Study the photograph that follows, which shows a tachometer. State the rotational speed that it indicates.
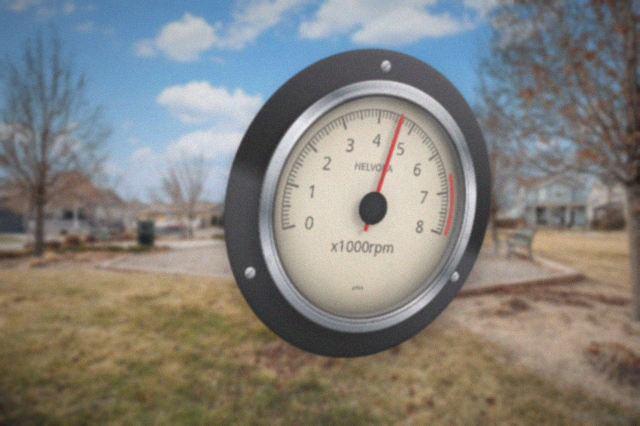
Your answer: 4500 rpm
